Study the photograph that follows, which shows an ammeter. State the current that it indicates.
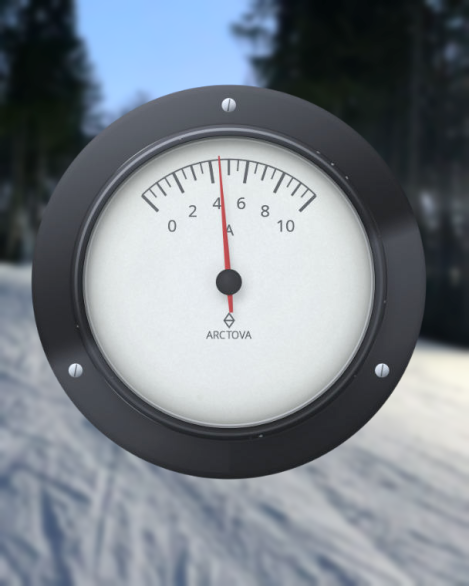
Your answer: 4.5 A
